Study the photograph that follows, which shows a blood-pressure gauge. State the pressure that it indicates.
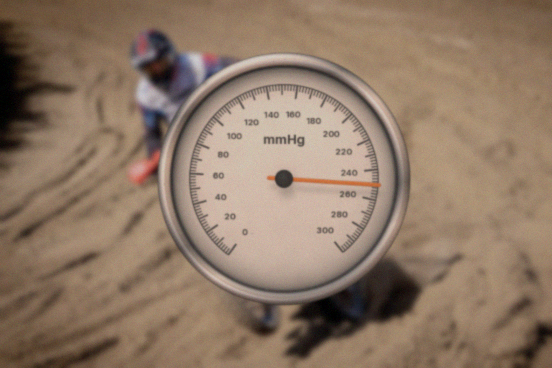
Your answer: 250 mmHg
